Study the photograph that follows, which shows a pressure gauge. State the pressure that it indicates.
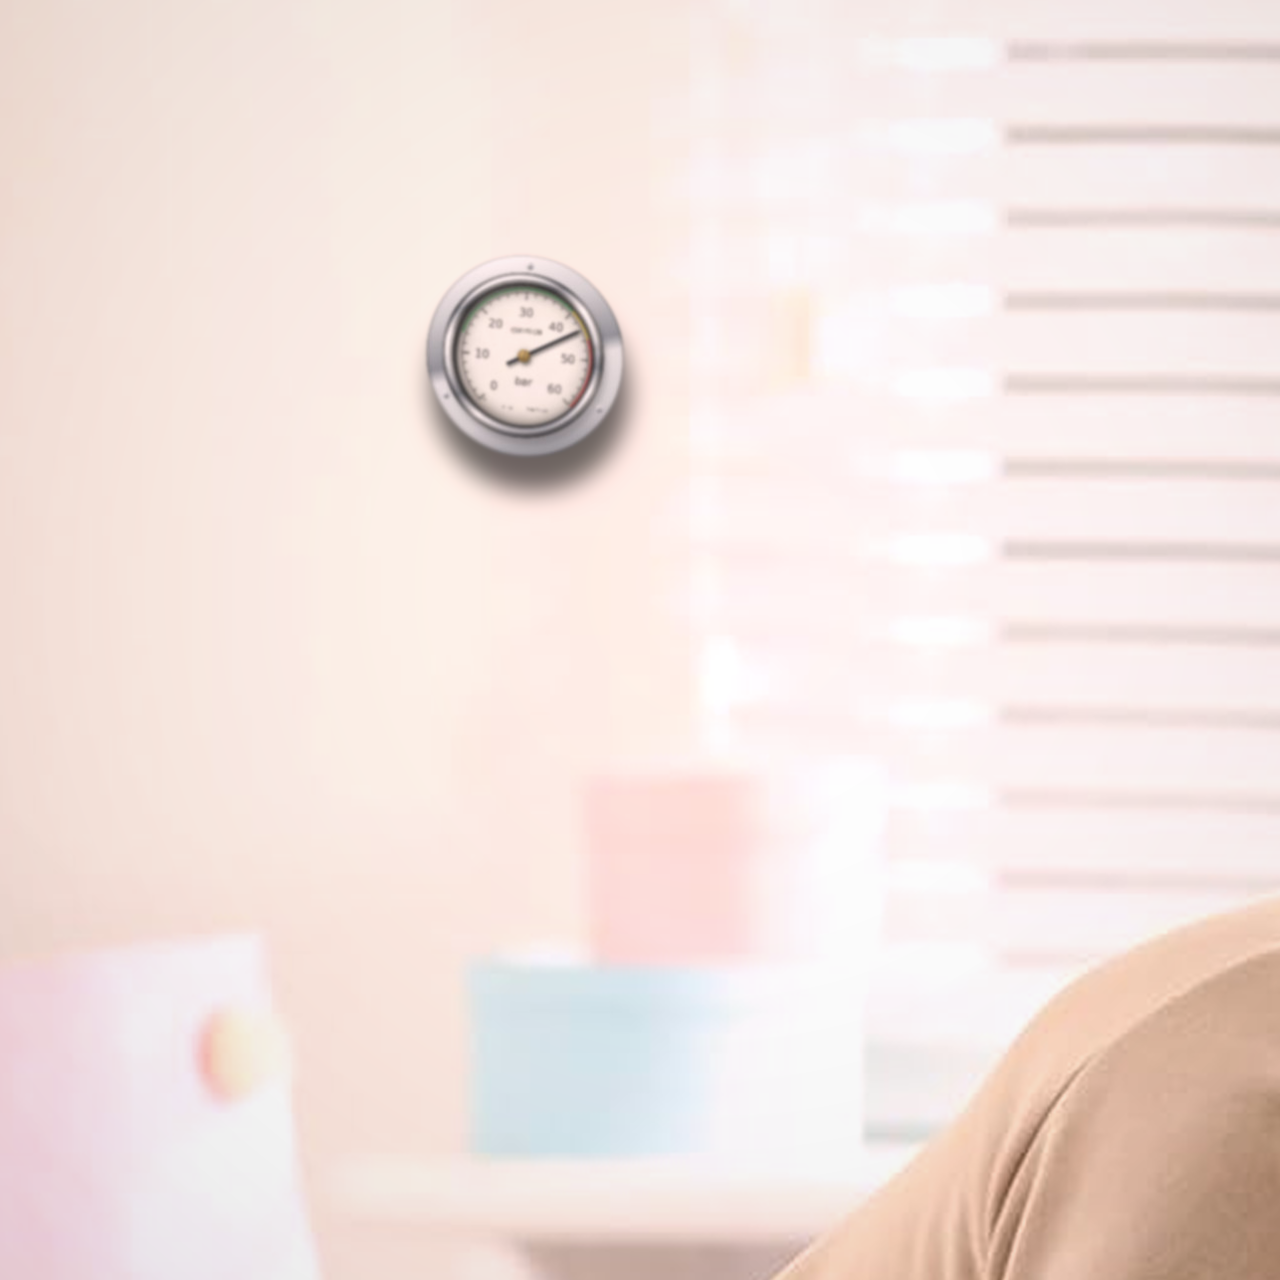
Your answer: 44 bar
